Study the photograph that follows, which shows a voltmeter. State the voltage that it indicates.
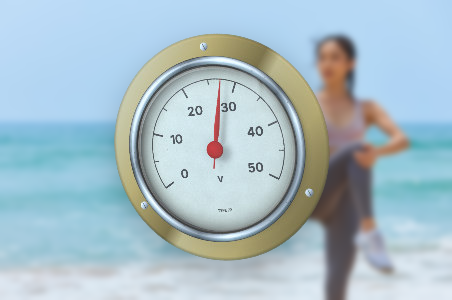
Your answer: 27.5 V
